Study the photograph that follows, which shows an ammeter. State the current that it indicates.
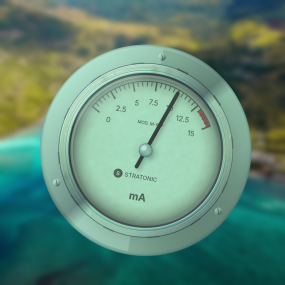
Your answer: 10 mA
